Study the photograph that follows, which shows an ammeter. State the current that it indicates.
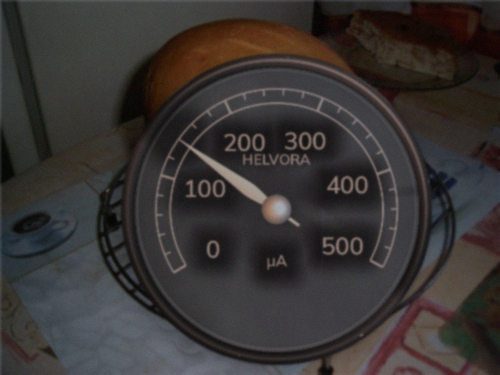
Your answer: 140 µA
